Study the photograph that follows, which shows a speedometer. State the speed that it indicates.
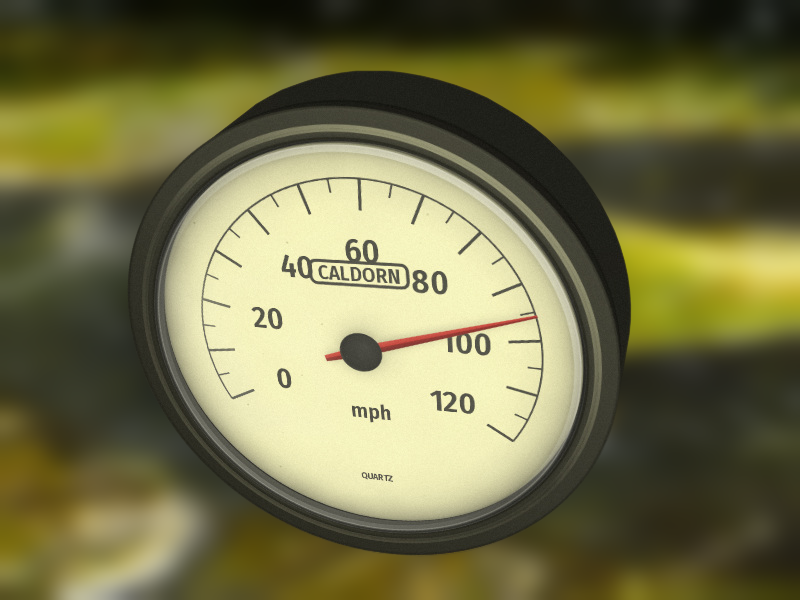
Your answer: 95 mph
